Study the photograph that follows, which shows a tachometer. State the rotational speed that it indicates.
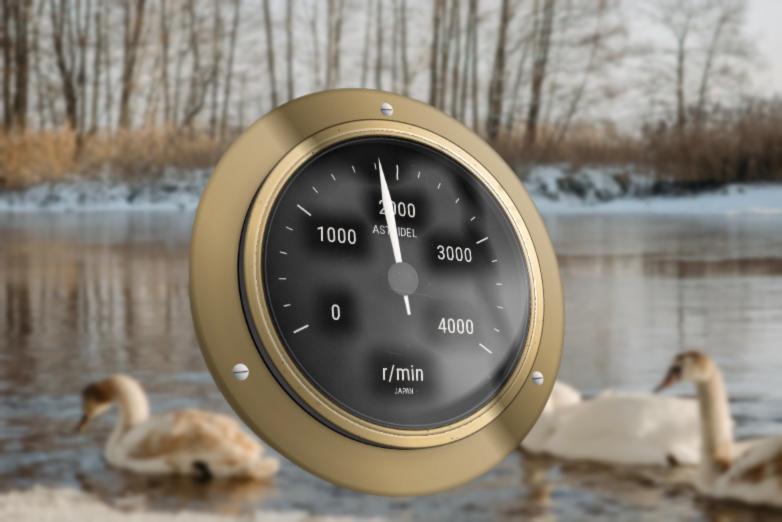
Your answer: 1800 rpm
